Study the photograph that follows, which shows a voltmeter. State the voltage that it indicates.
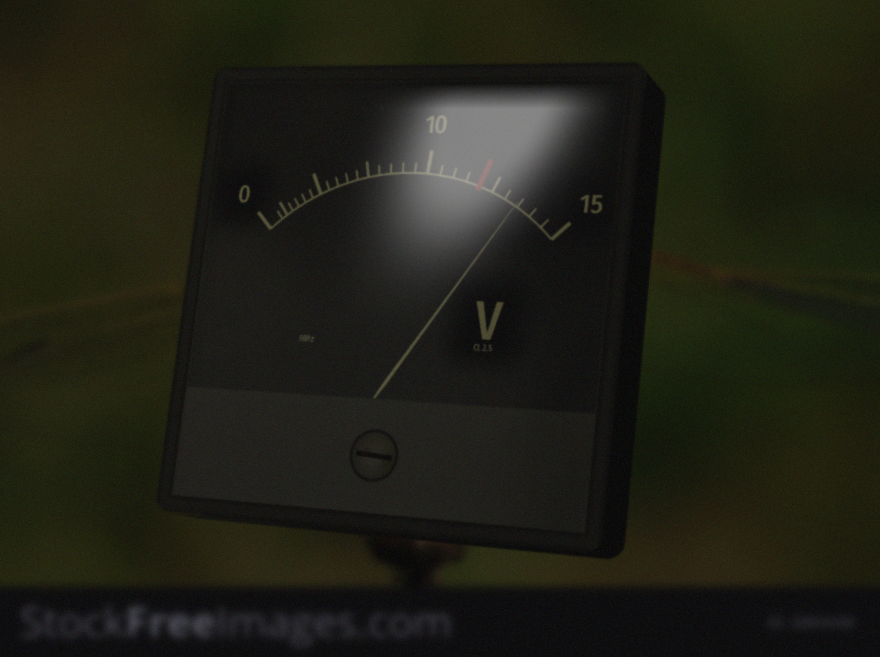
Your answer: 13.5 V
